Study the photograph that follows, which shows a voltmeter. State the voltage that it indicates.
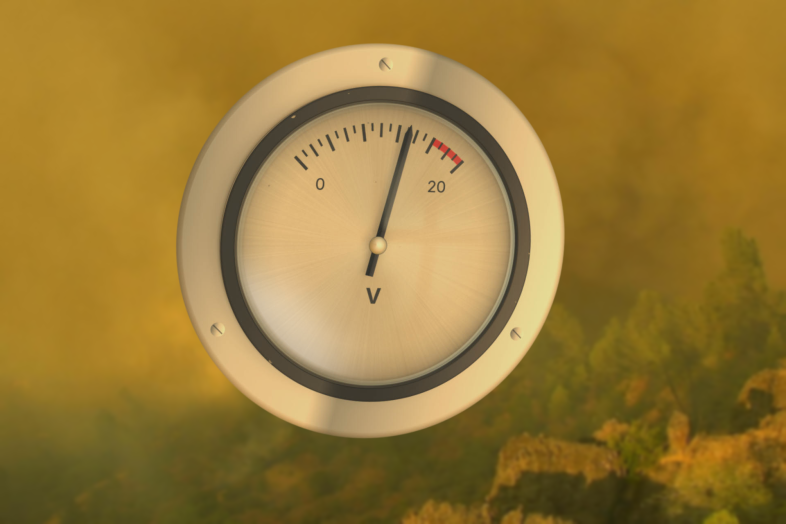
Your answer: 13 V
